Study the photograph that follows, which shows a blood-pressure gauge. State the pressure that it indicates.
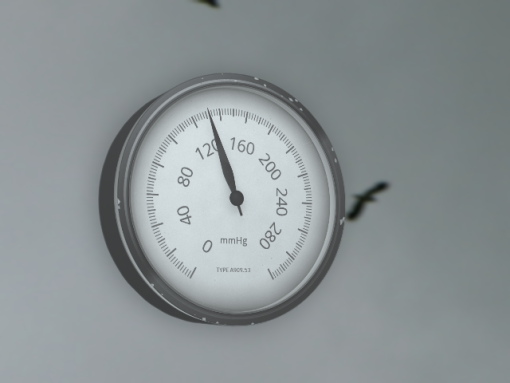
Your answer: 130 mmHg
